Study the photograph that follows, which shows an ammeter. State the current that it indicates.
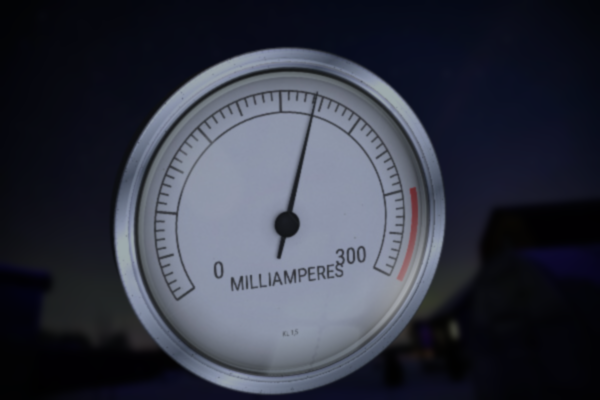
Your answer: 170 mA
